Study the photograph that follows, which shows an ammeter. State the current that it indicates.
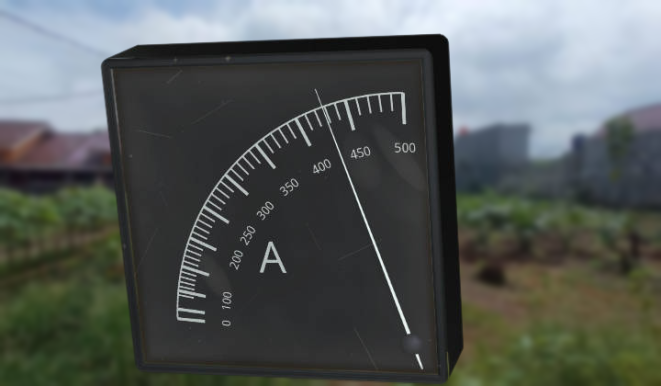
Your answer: 430 A
